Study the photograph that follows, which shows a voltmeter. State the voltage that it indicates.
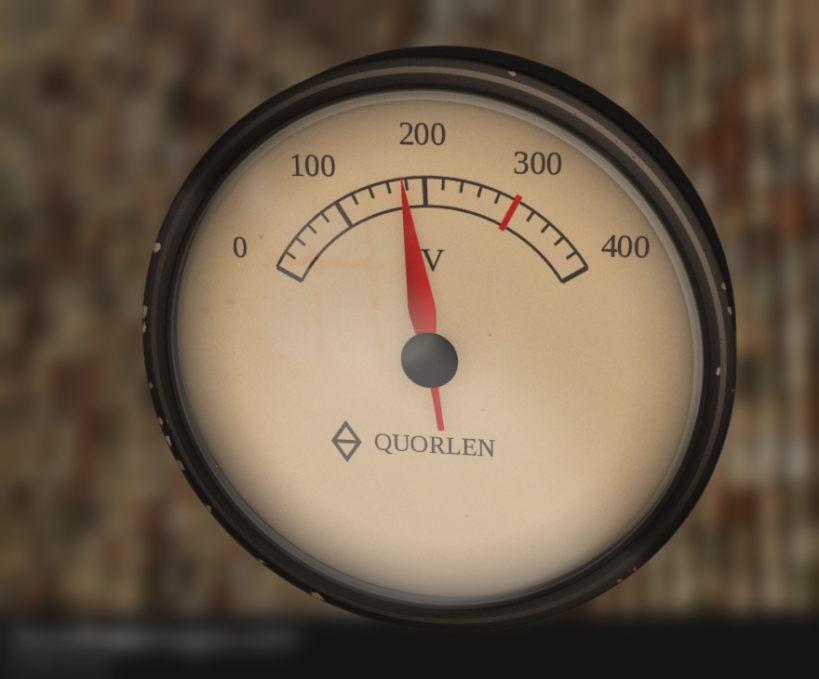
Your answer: 180 V
